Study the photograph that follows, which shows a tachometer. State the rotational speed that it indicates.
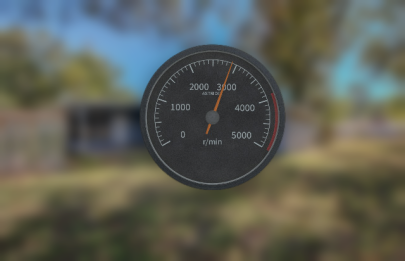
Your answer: 2900 rpm
